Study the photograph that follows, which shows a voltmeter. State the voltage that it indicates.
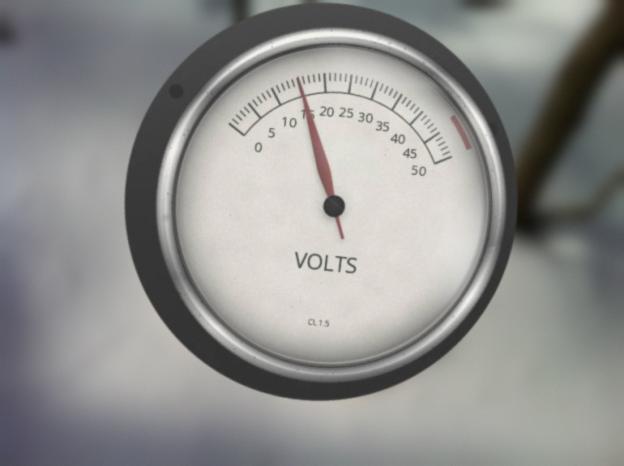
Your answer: 15 V
